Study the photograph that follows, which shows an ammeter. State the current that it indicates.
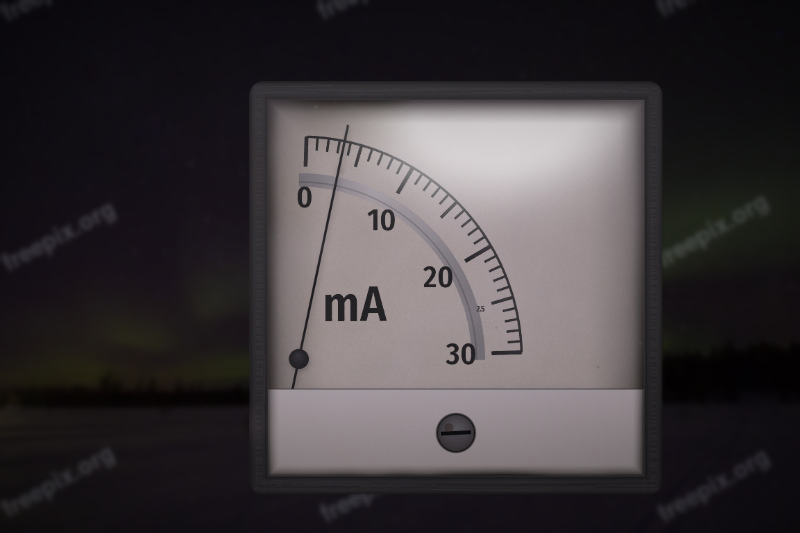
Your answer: 3.5 mA
